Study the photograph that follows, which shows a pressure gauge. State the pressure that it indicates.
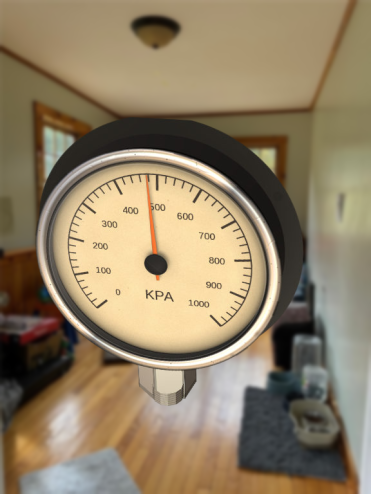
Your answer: 480 kPa
